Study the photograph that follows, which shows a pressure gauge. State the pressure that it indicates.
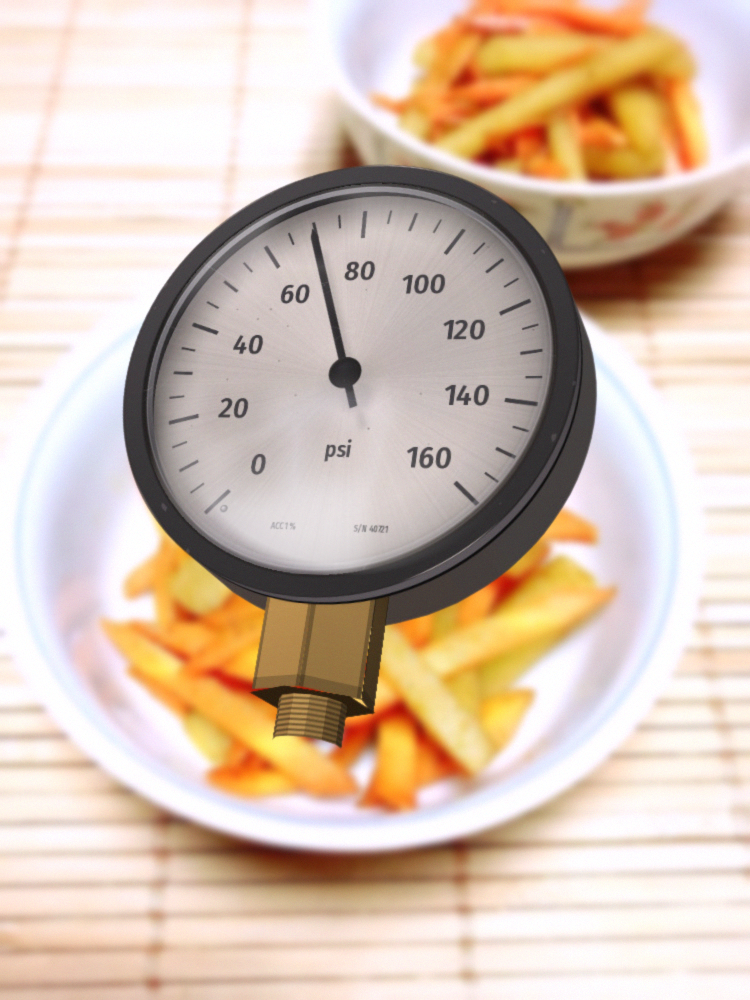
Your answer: 70 psi
